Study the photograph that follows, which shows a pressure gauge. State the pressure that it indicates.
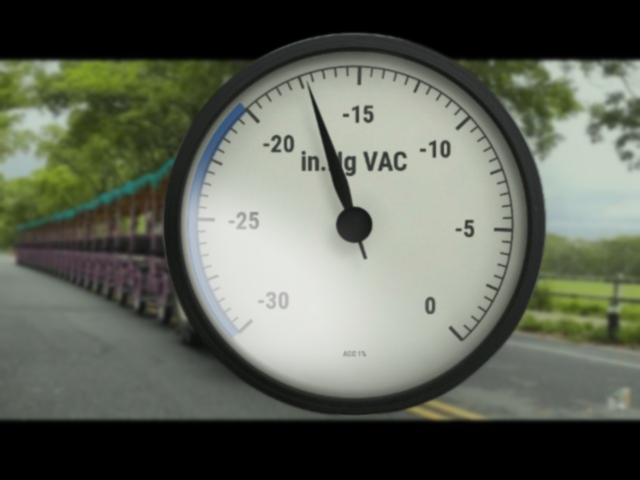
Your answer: -17.25 inHg
